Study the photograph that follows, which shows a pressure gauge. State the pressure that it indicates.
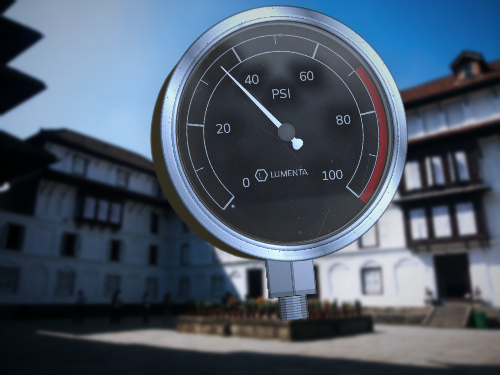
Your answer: 35 psi
